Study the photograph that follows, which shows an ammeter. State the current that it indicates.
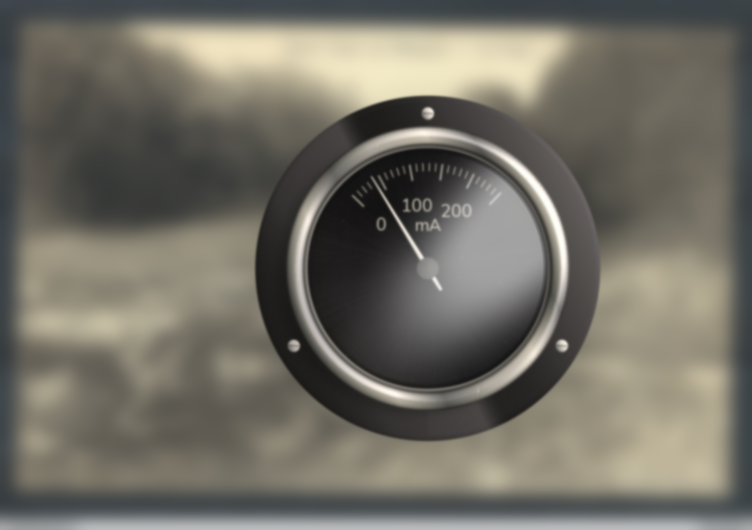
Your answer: 40 mA
